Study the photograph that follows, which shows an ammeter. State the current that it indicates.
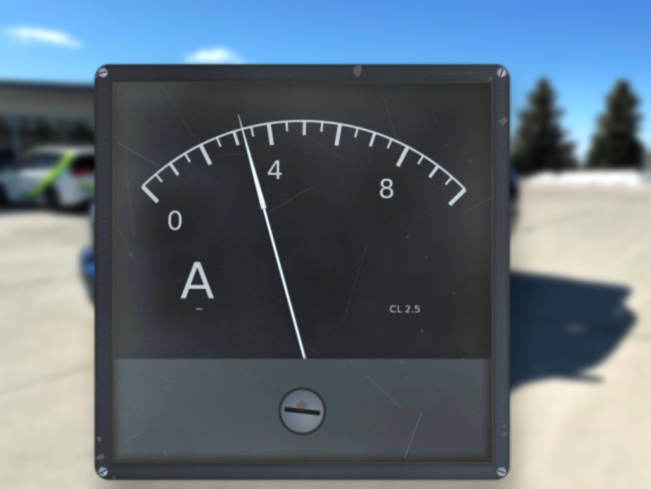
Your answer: 3.25 A
